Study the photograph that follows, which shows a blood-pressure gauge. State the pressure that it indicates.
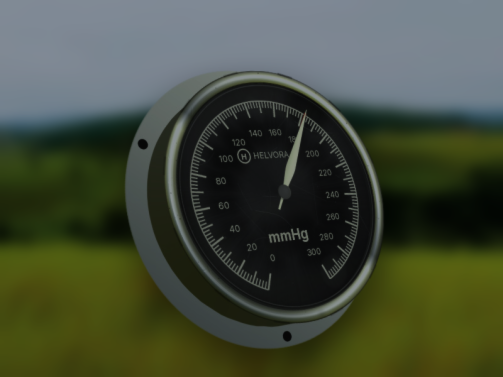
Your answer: 180 mmHg
